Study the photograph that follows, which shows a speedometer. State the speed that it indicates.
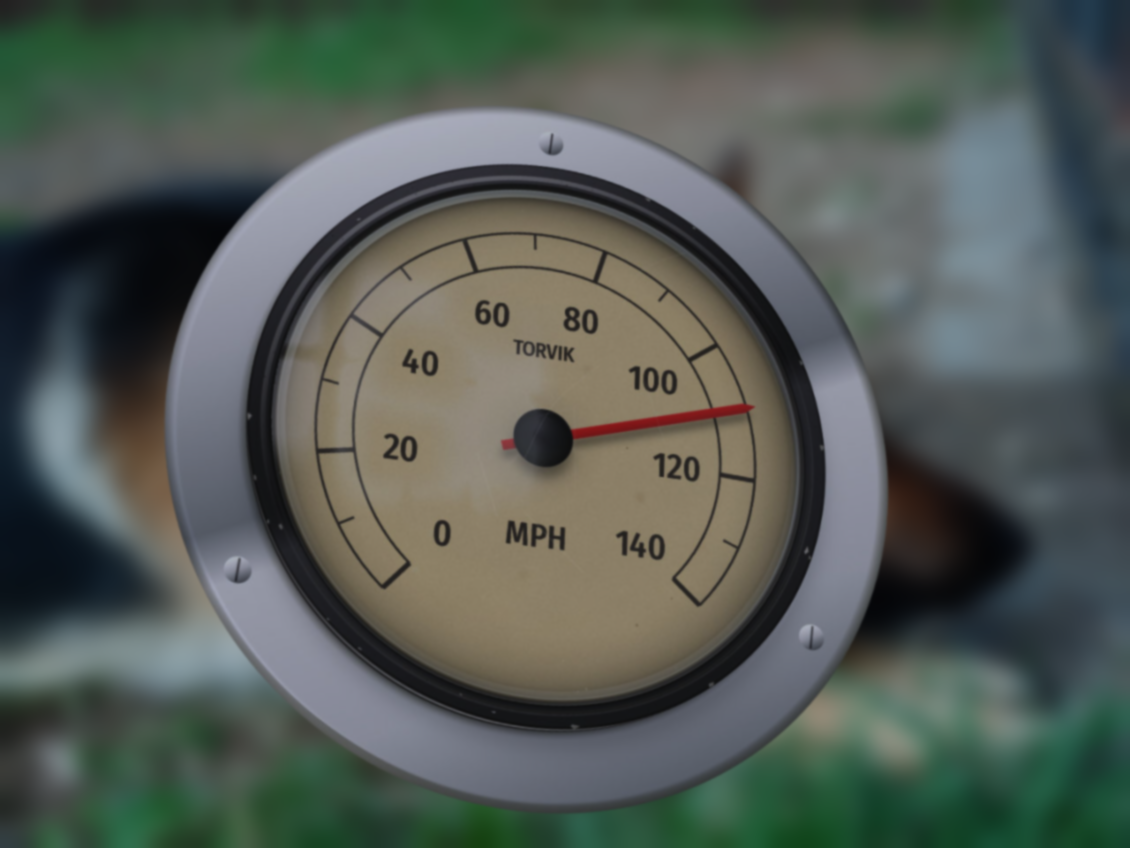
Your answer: 110 mph
